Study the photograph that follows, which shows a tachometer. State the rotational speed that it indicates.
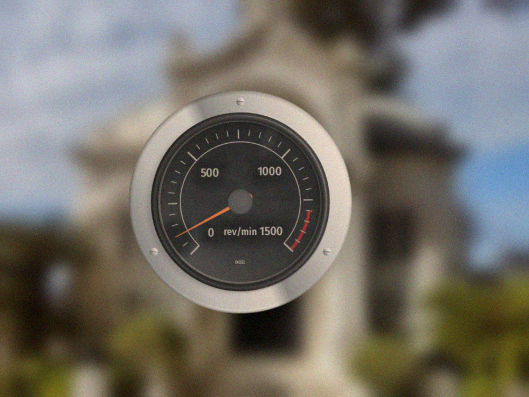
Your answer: 100 rpm
